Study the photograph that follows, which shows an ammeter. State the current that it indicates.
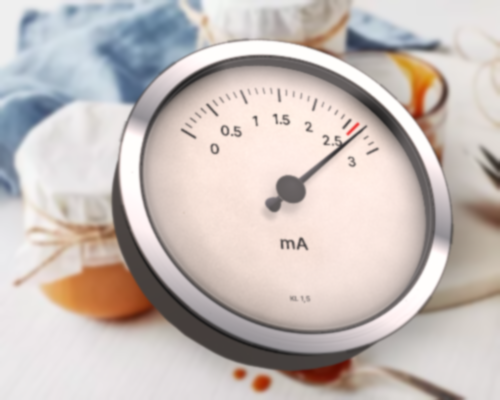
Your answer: 2.7 mA
